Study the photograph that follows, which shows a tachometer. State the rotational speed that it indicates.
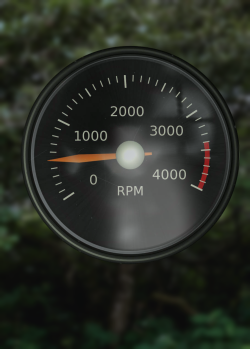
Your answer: 500 rpm
